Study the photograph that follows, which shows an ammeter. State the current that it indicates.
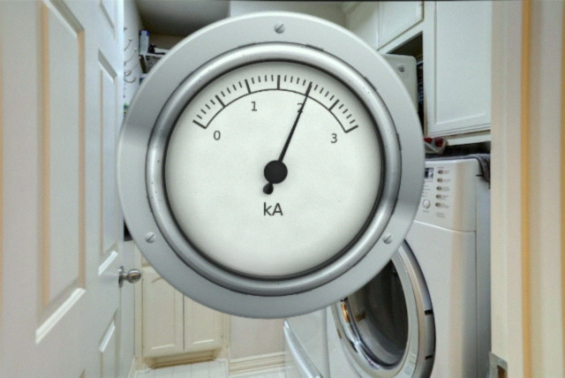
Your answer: 2 kA
